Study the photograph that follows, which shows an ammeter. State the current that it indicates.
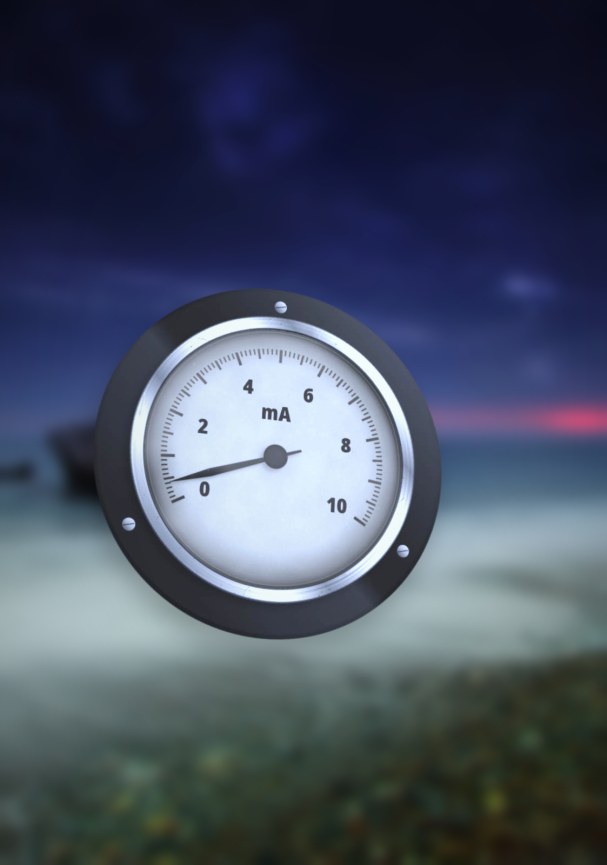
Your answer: 0.4 mA
